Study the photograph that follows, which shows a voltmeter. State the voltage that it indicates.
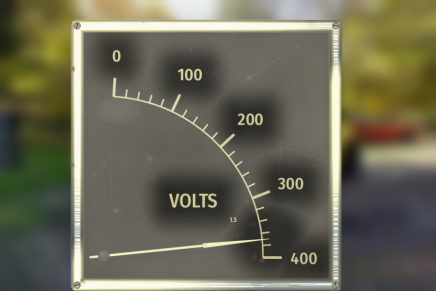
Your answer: 370 V
